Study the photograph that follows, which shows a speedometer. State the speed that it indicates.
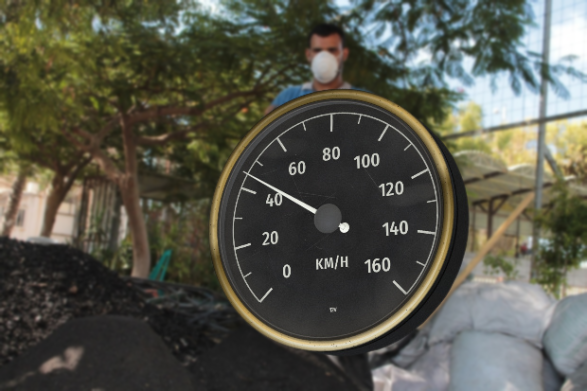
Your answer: 45 km/h
